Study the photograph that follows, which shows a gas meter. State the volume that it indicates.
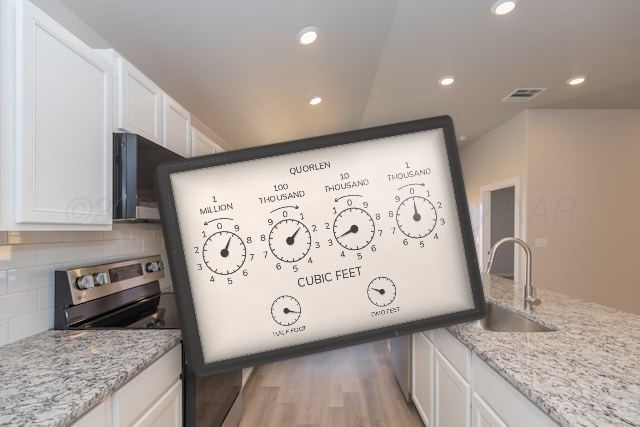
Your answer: 913000 ft³
